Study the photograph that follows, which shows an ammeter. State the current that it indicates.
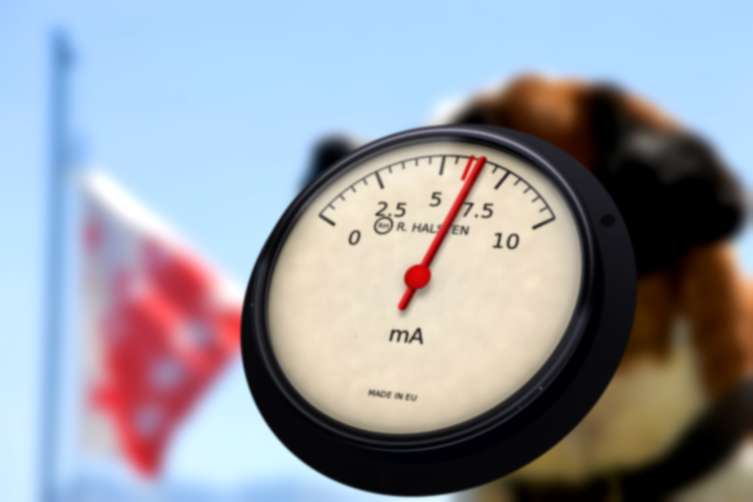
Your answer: 6.5 mA
